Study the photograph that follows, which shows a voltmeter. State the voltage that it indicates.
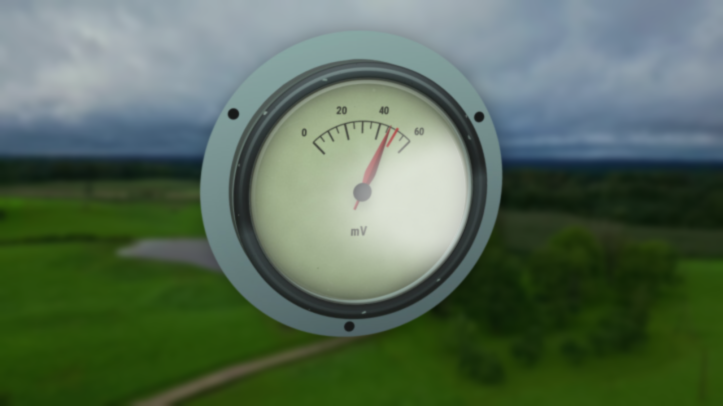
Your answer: 45 mV
